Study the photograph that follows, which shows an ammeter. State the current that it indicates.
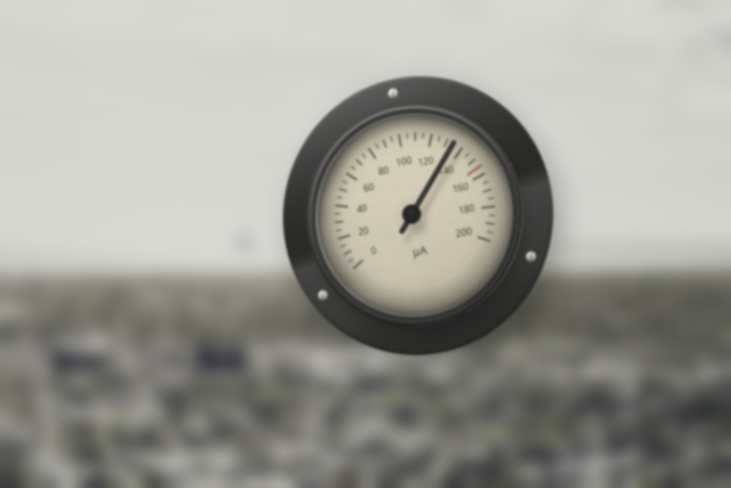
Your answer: 135 µA
